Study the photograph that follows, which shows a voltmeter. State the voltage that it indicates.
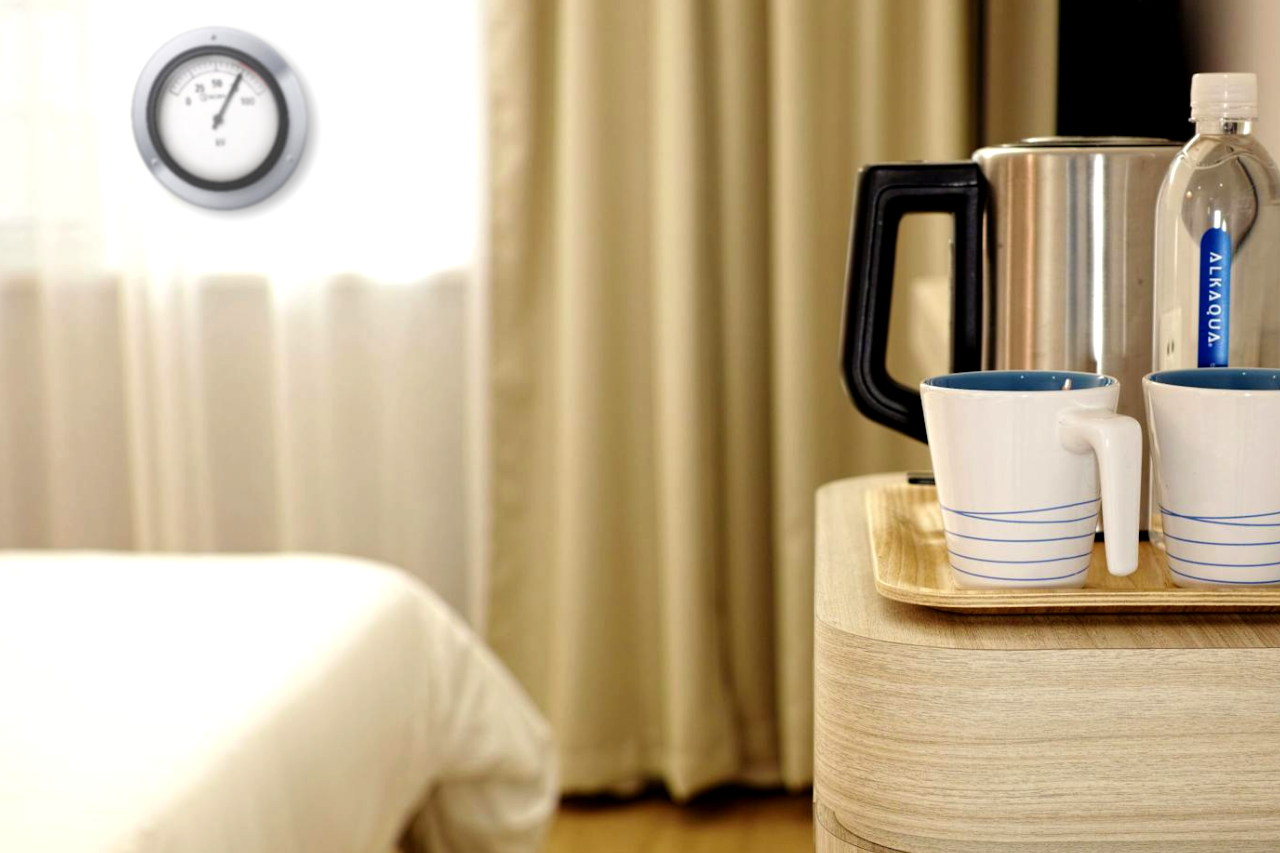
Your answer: 75 kV
